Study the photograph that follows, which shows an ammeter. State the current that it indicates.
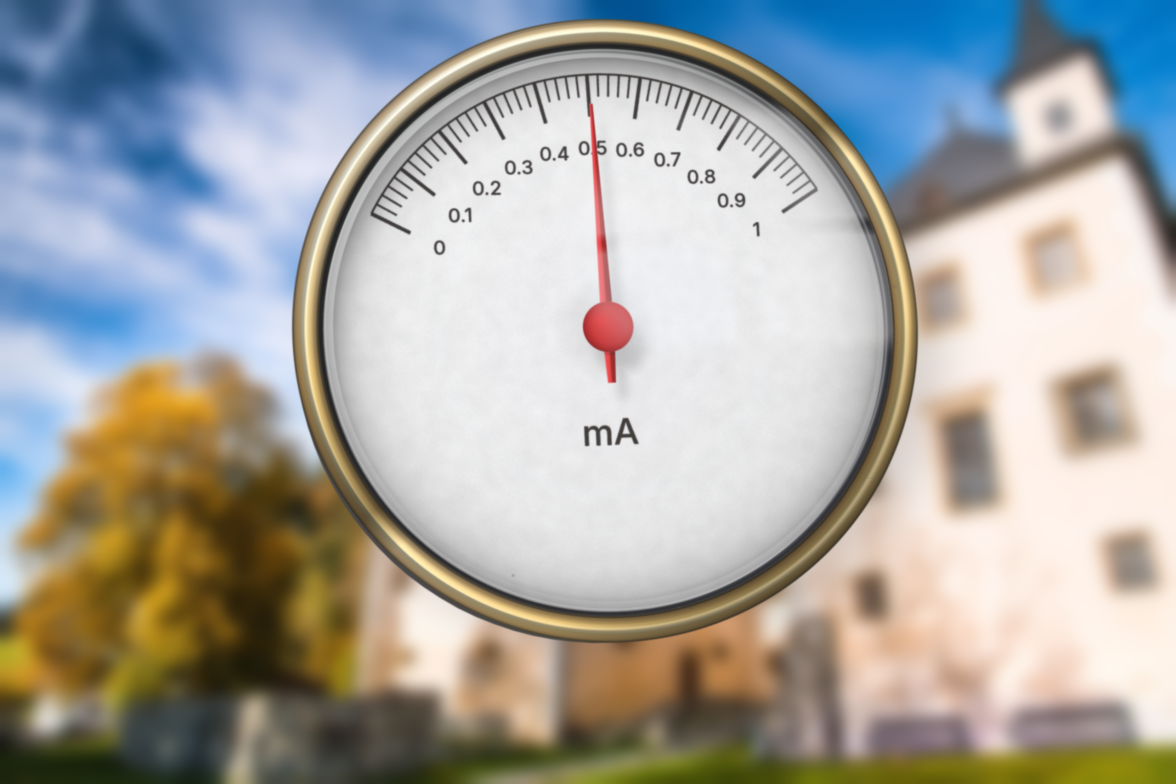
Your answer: 0.5 mA
